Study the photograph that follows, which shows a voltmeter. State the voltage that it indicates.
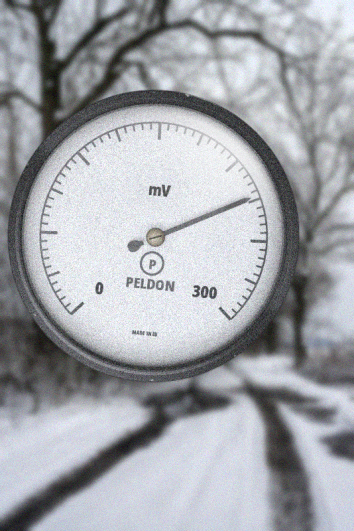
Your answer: 222.5 mV
